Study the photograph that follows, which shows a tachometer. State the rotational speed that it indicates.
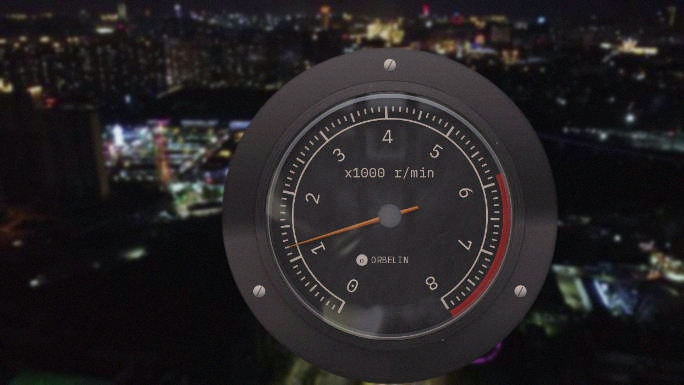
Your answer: 1200 rpm
